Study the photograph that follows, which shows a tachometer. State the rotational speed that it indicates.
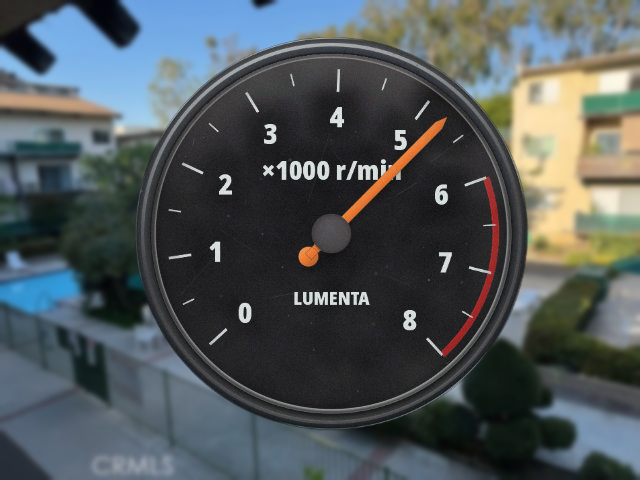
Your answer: 5250 rpm
